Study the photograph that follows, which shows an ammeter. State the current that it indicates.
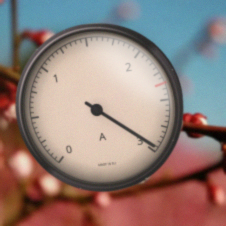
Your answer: 2.95 A
